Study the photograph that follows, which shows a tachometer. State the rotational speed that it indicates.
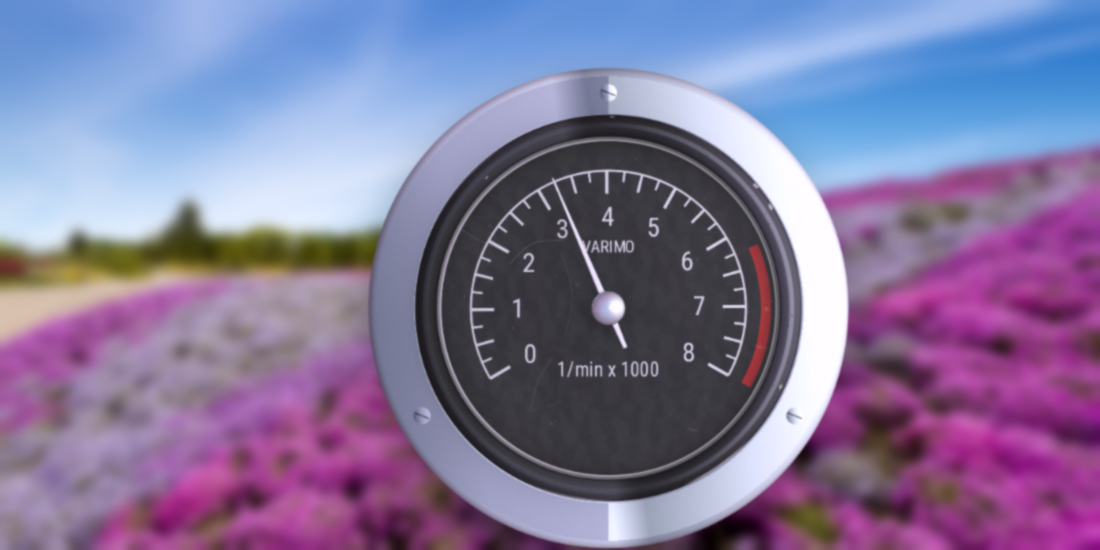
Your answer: 3250 rpm
